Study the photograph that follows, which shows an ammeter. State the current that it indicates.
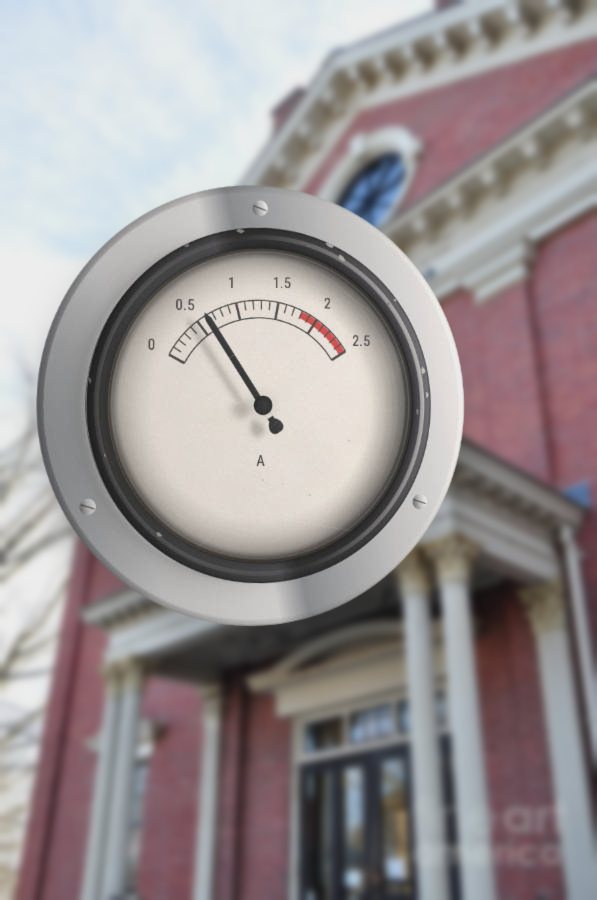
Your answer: 0.6 A
